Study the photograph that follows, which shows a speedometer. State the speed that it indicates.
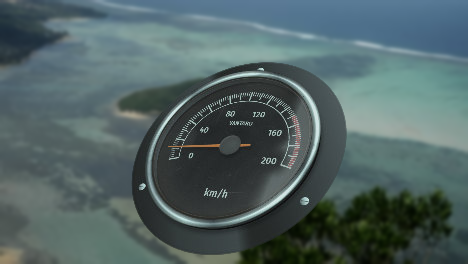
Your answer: 10 km/h
